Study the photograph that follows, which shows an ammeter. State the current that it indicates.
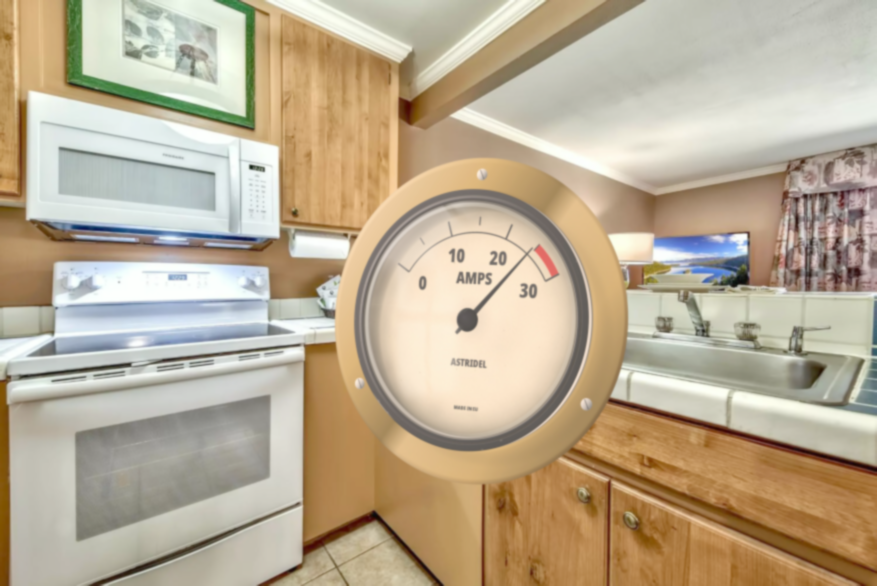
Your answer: 25 A
